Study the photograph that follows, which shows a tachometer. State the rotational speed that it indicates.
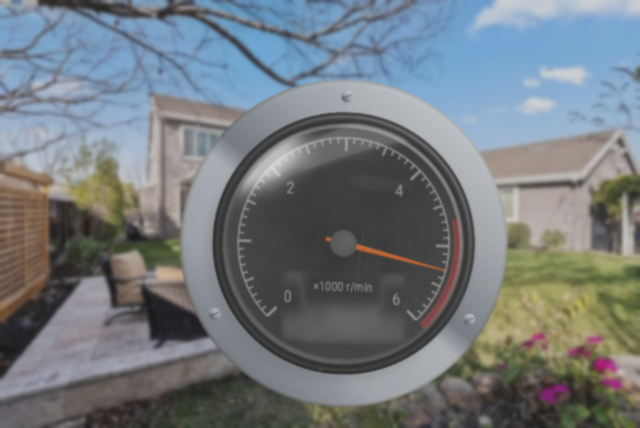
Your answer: 5300 rpm
